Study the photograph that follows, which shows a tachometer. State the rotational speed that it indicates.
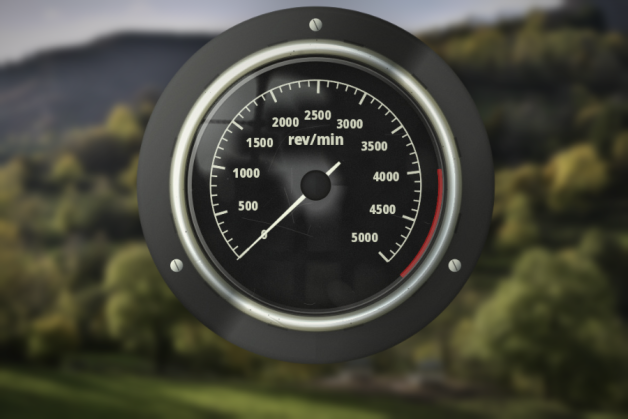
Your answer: 0 rpm
